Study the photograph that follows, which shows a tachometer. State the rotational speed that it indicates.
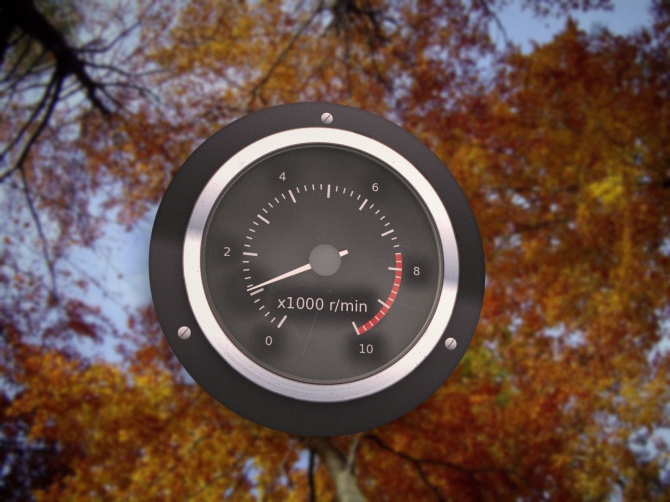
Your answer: 1100 rpm
